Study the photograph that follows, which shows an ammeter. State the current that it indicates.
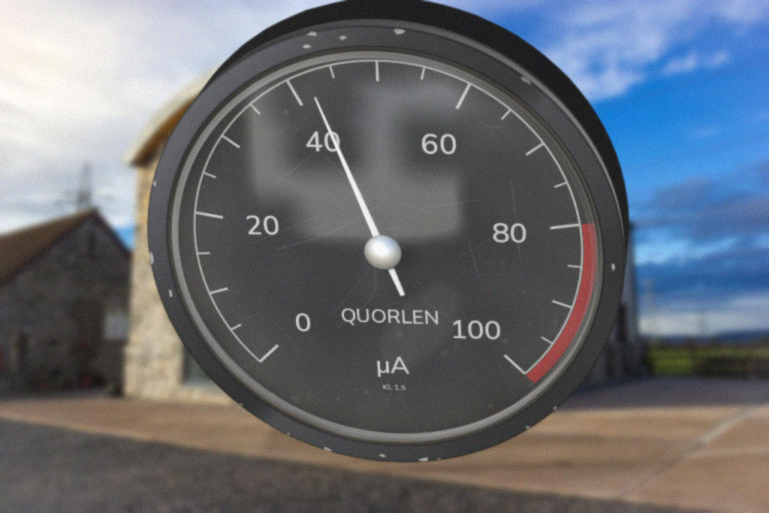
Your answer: 42.5 µA
